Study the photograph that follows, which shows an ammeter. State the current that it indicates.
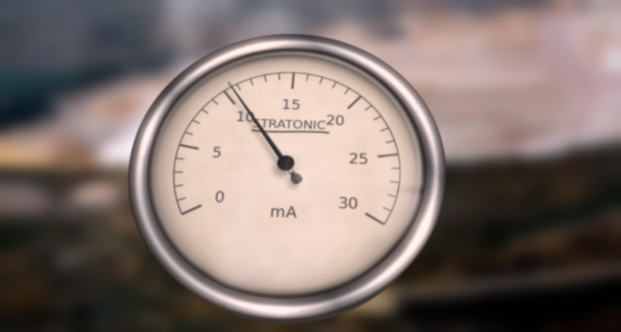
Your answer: 10.5 mA
